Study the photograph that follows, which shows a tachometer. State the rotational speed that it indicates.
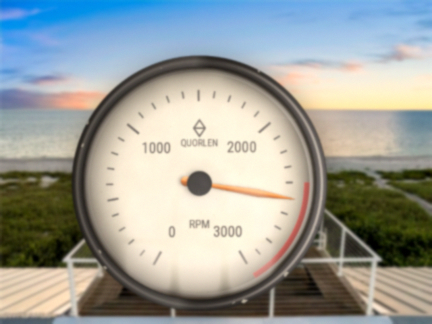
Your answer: 2500 rpm
